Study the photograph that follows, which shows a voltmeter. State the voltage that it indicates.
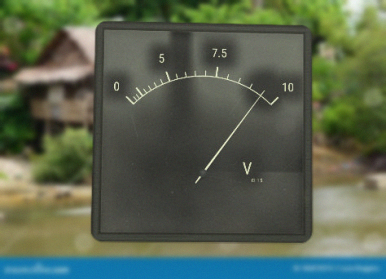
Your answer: 9.5 V
